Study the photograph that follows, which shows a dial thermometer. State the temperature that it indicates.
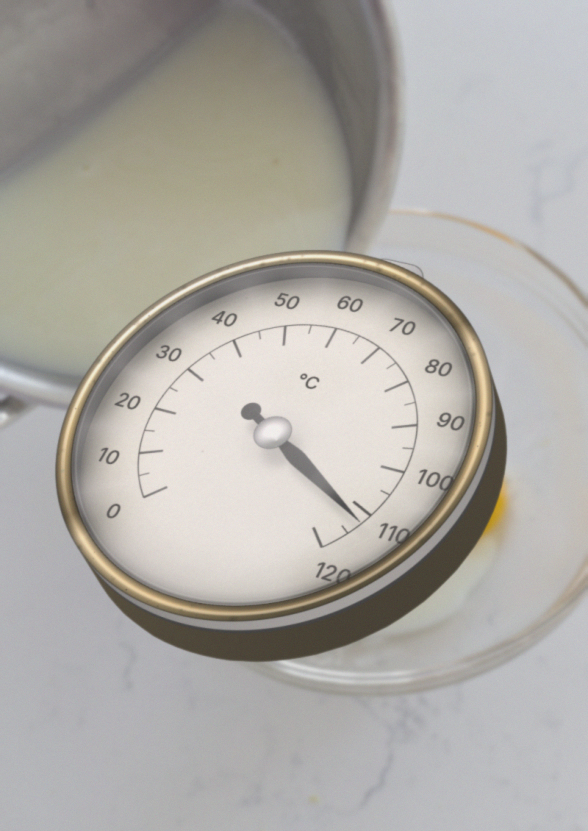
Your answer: 112.5 °C
